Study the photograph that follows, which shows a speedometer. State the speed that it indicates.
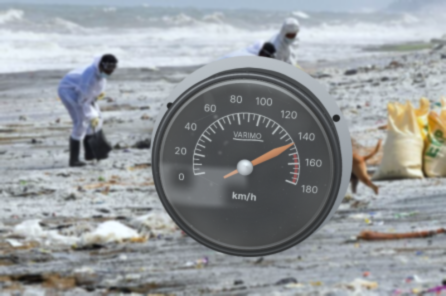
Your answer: 140 km/h
